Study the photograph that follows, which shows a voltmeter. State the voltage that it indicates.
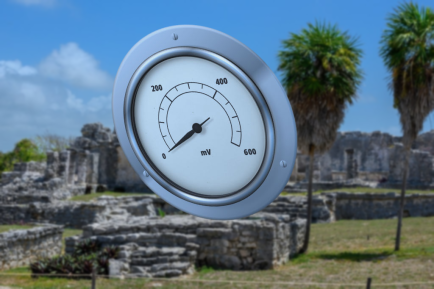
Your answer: 0 mV
